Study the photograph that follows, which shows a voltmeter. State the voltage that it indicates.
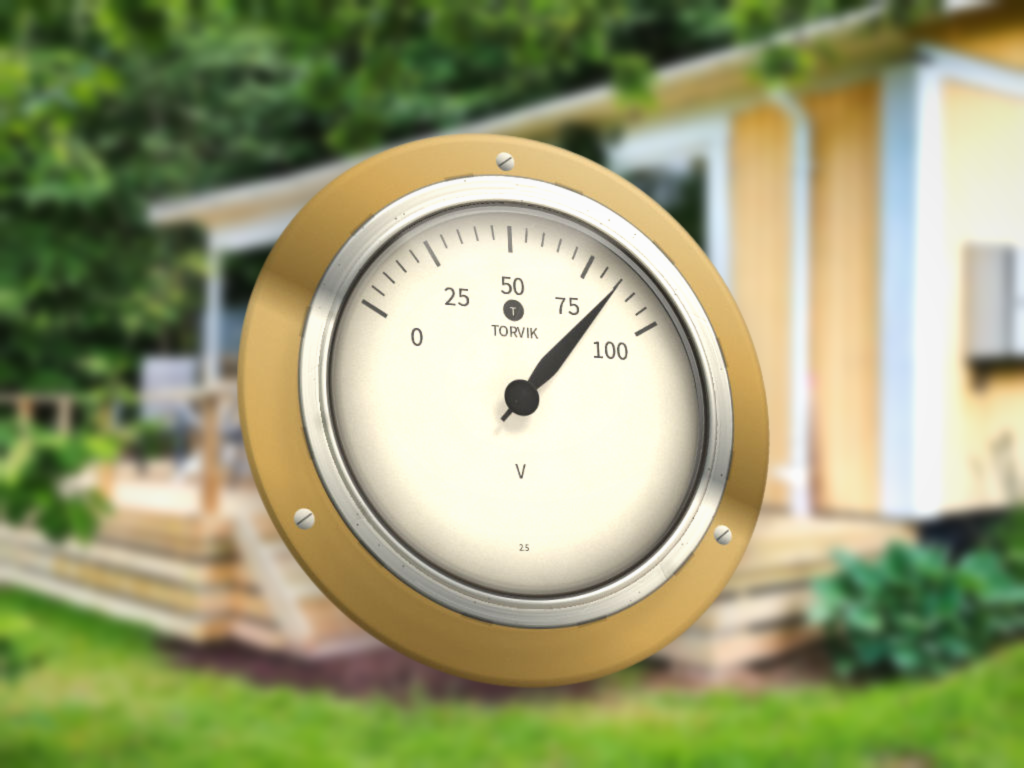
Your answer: 85 V
